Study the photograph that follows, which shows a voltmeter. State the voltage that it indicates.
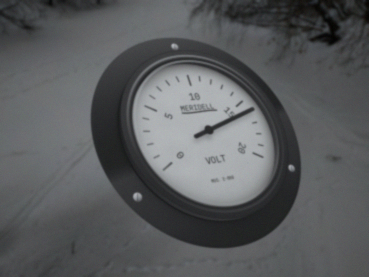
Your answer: 16 V
